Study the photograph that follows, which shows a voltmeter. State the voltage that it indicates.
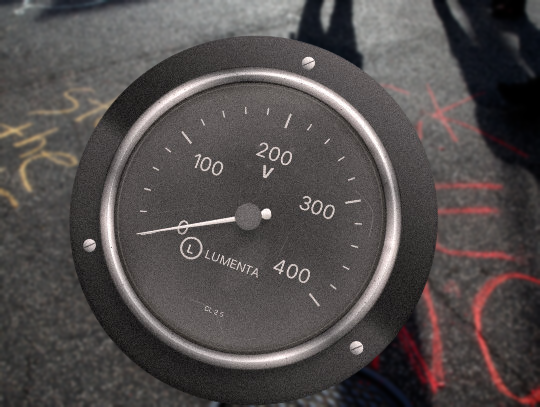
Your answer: 0 V
